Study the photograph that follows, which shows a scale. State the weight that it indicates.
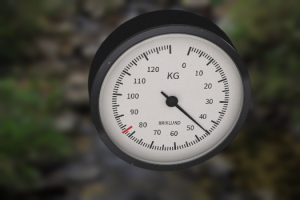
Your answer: 45 kg
